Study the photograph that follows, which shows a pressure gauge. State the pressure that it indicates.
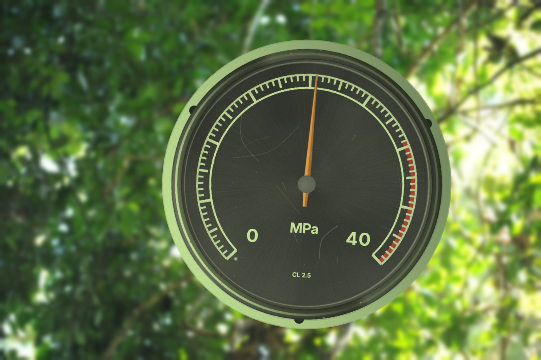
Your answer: 20.5 MPa
